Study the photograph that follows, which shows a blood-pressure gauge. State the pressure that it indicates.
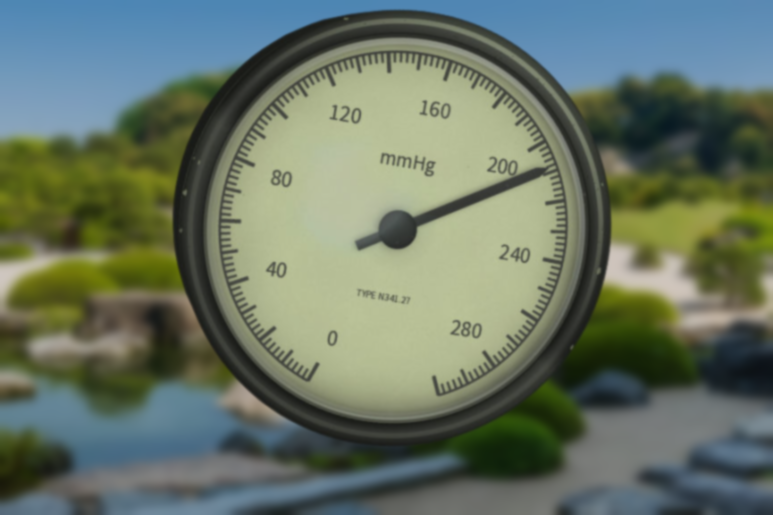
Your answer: 208 mmHg
